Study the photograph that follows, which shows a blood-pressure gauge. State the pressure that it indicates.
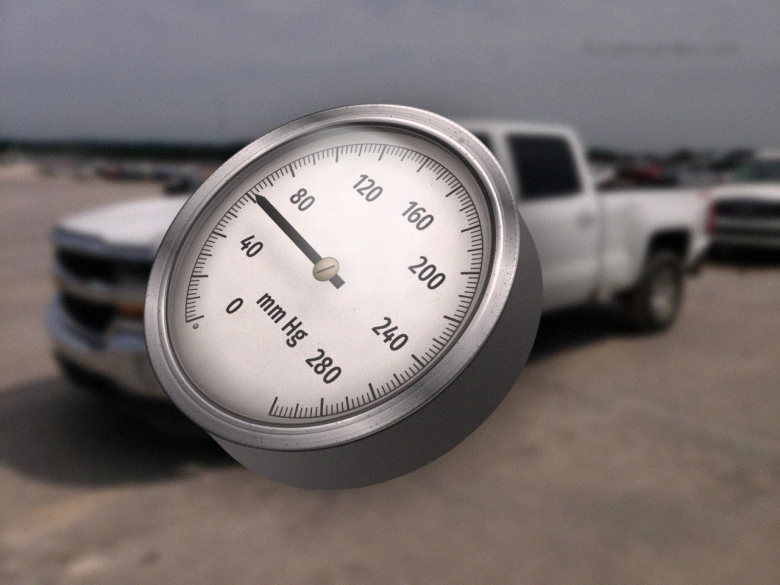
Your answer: 62 mmHg
